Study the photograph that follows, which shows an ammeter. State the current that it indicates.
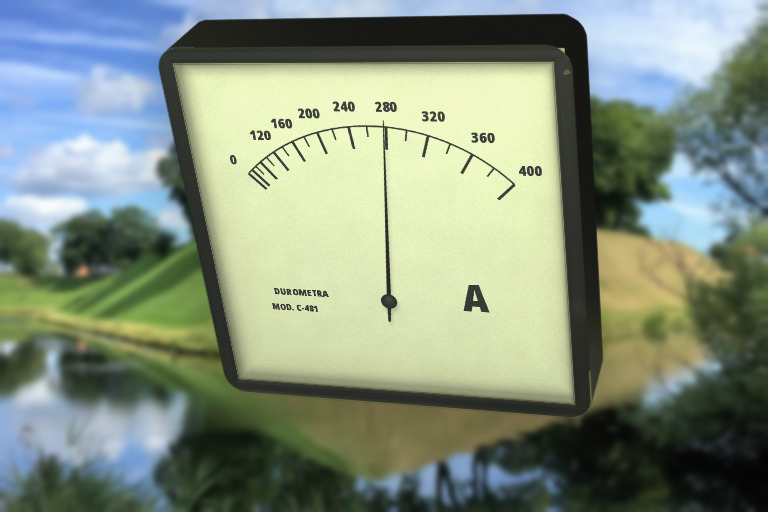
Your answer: 280 A
